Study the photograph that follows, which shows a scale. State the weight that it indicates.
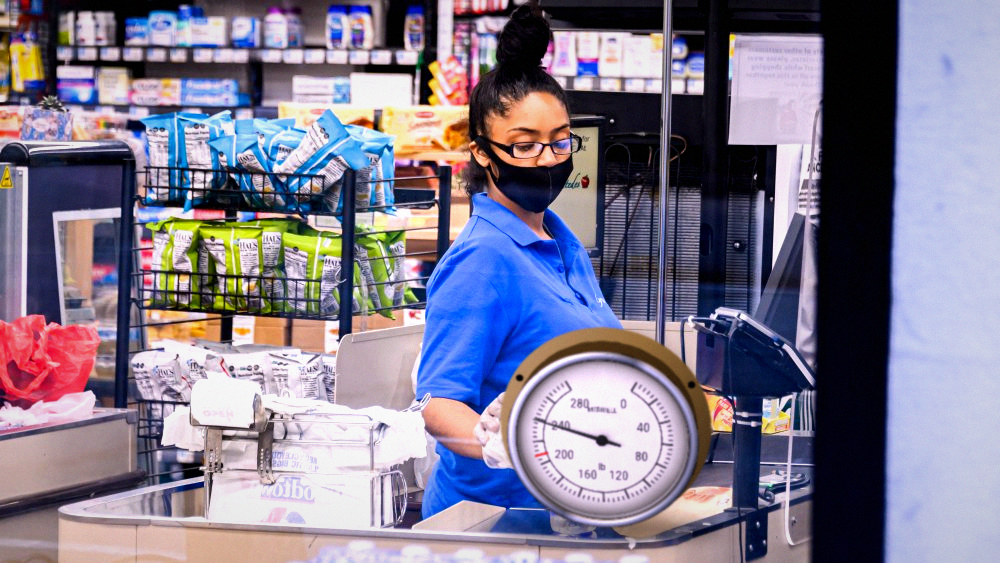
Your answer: 240 lb
